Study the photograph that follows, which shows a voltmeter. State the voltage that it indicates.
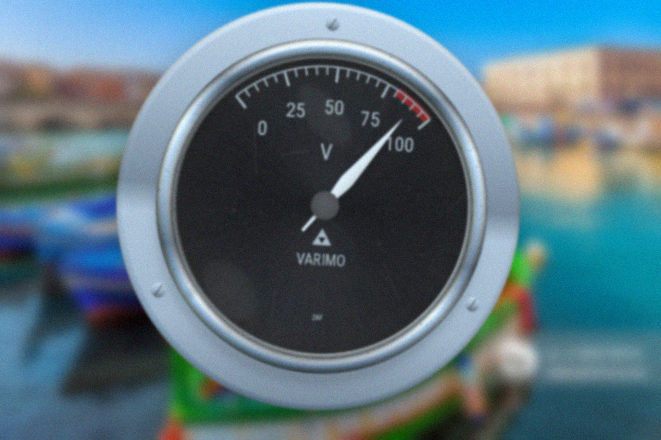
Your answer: 90 V
